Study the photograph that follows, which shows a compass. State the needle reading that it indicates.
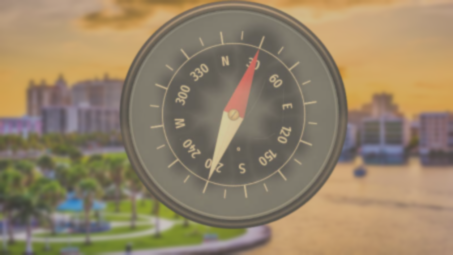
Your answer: 30 °
